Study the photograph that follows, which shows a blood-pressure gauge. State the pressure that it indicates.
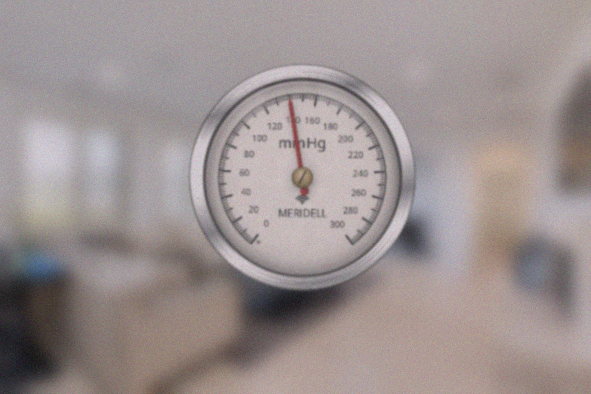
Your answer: 140 mmHg
